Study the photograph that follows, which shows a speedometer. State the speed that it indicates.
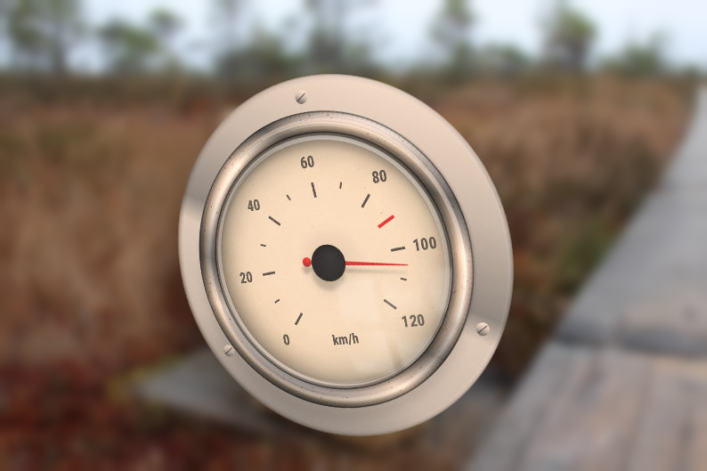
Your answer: 105 km/h
